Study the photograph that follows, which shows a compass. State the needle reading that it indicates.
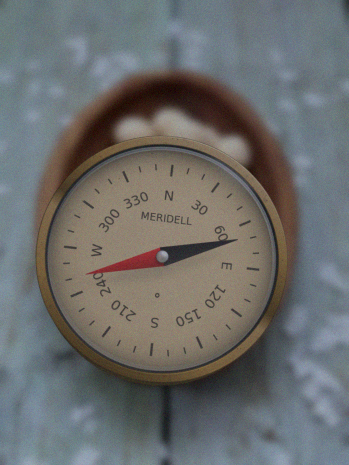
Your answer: 250 °
